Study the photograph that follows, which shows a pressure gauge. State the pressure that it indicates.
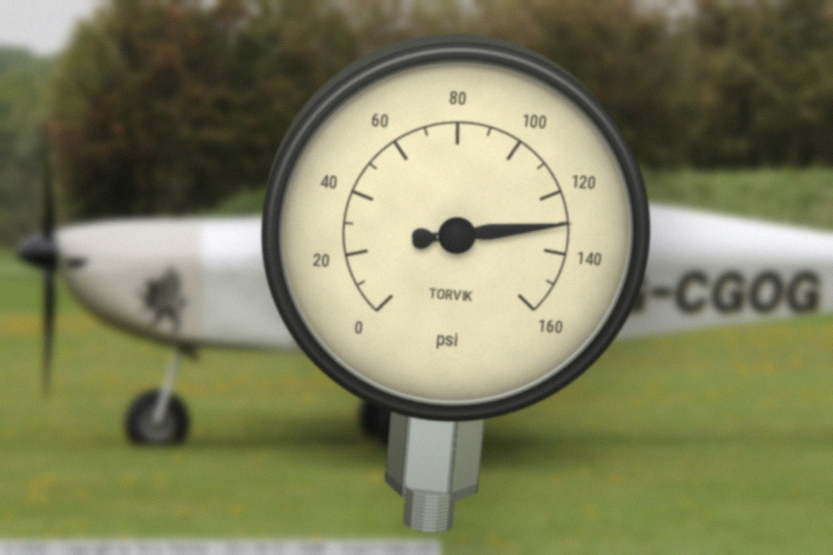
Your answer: 130 psi
